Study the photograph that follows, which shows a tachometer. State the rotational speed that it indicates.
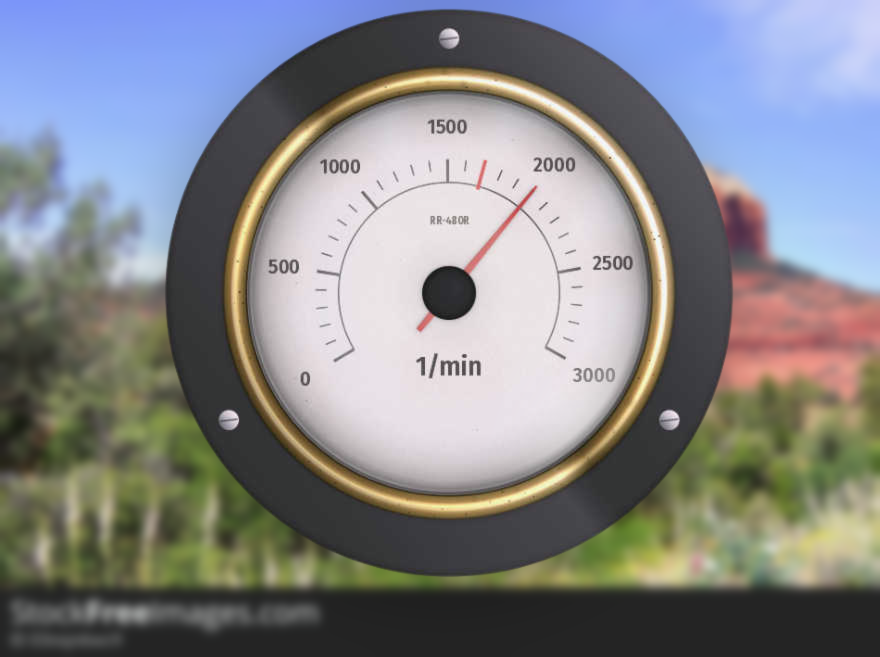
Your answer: 2000 rpm
